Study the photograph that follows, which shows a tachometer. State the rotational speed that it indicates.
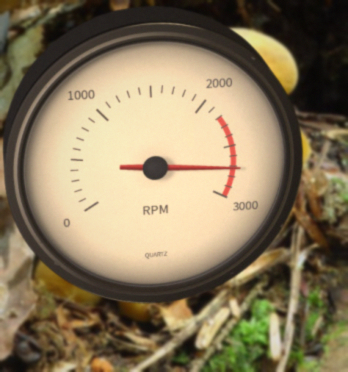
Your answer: 2700 rpm
